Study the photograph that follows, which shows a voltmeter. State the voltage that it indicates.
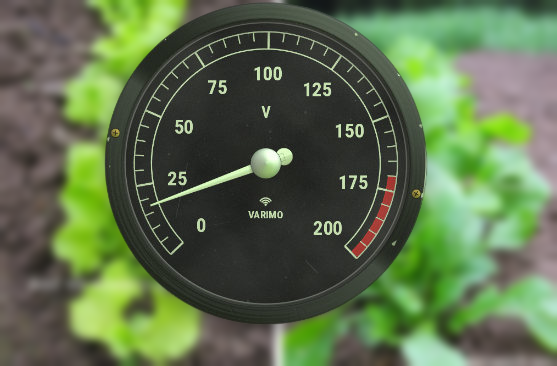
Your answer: 17.5 V
